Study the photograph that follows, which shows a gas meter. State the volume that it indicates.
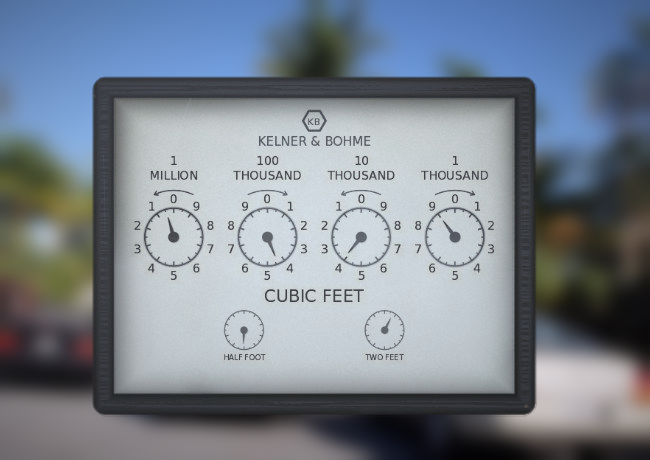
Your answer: 43900 ft³
